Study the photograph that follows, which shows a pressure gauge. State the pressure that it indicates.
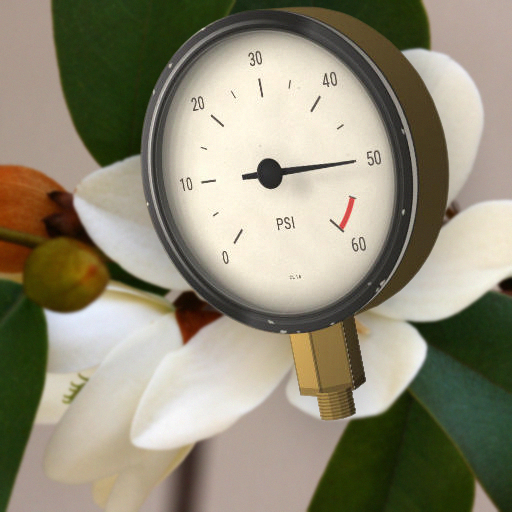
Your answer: 50 psi
